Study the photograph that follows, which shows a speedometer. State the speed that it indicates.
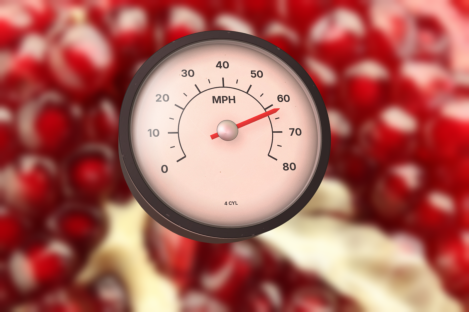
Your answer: 62.5 mph
